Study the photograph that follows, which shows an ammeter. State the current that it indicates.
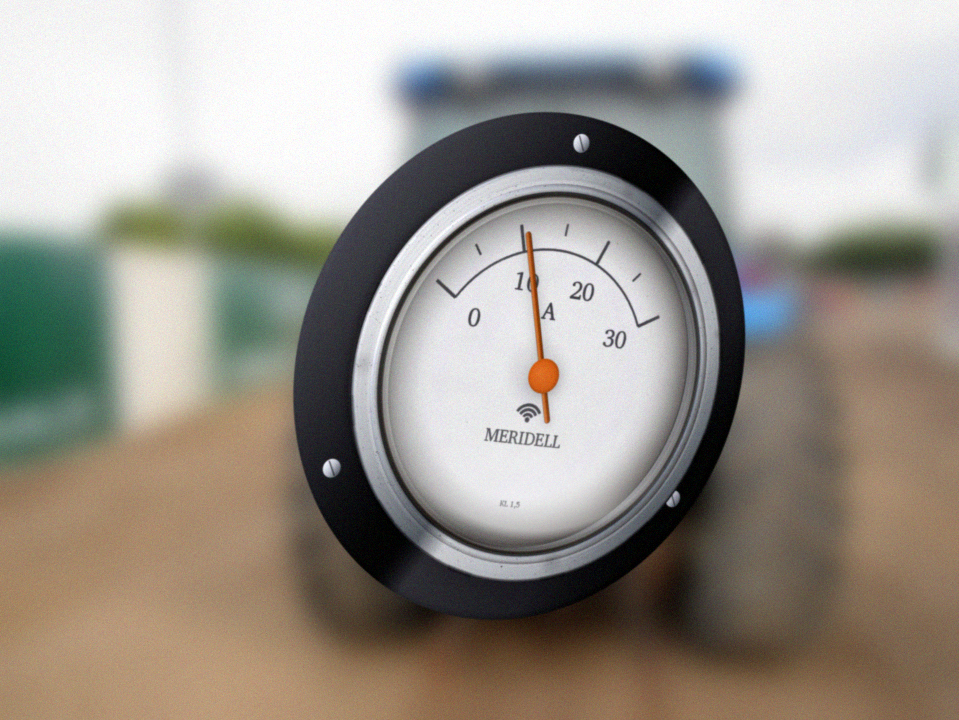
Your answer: 10 A
